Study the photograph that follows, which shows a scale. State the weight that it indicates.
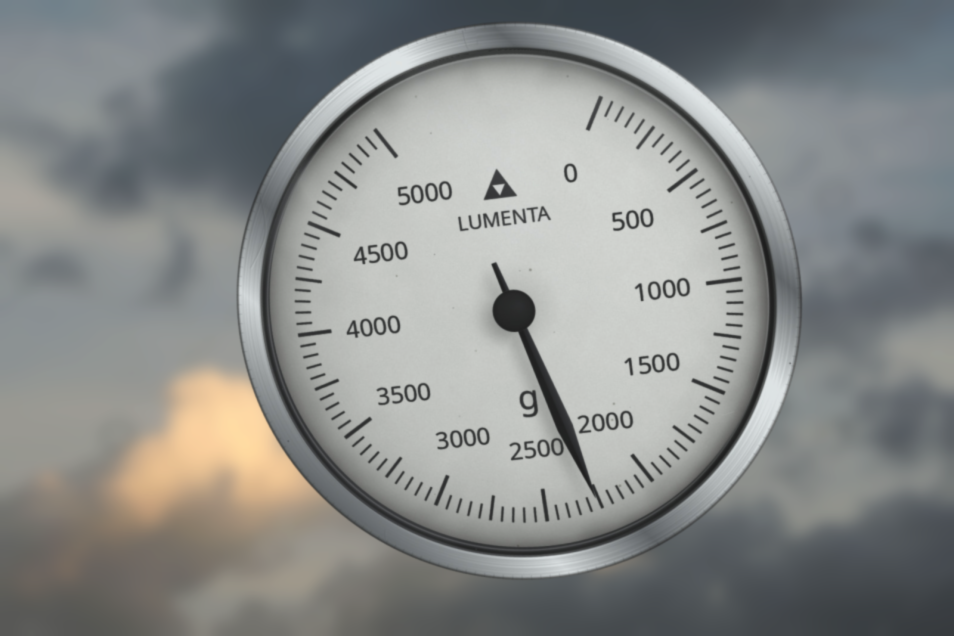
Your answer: 2250 g
